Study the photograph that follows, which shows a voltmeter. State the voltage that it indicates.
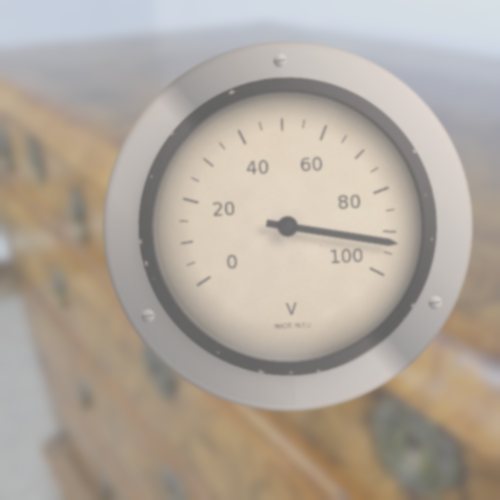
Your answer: 92.5 V
